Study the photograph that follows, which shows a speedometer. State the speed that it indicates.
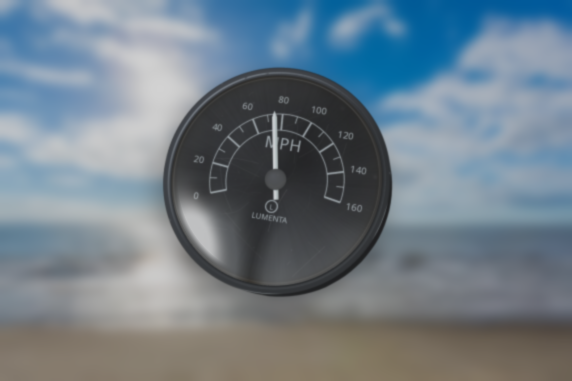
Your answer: 75 mph
